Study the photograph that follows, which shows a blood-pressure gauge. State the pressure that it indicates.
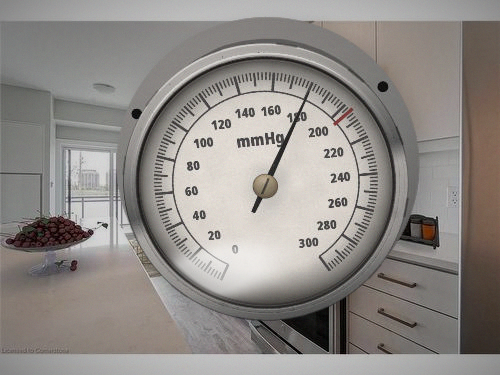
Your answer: 180 mmHg
